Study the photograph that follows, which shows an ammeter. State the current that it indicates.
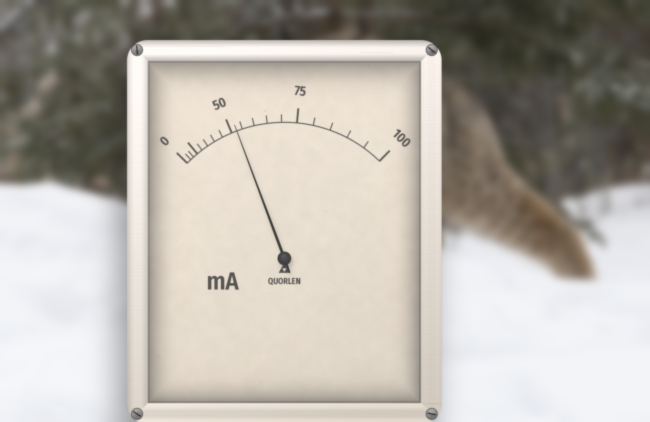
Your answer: 52.5 mA
